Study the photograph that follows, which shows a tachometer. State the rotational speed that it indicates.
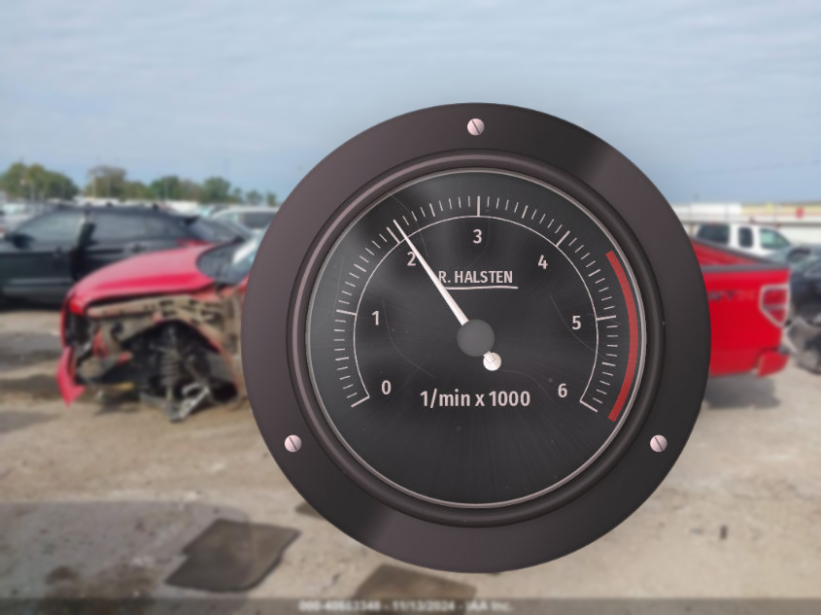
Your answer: 2100 rpm
